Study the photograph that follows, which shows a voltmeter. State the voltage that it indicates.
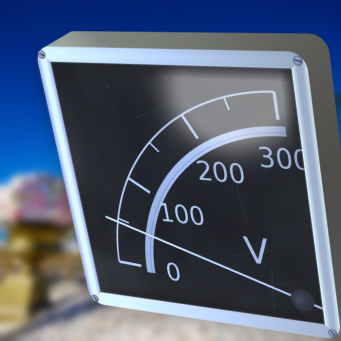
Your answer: 50 V
